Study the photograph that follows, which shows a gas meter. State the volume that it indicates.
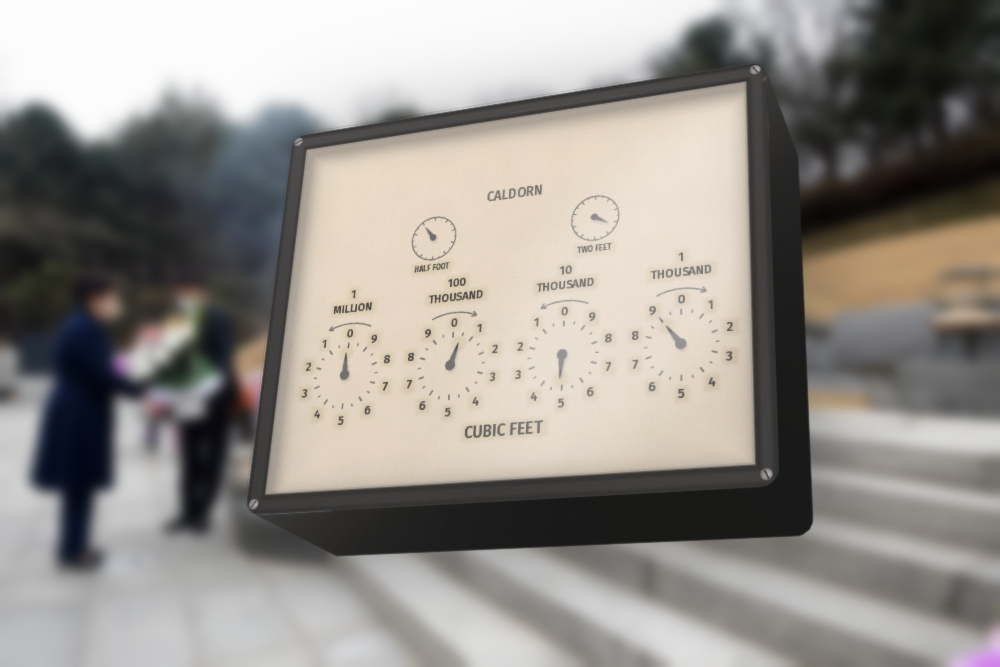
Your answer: 4900 ft³
